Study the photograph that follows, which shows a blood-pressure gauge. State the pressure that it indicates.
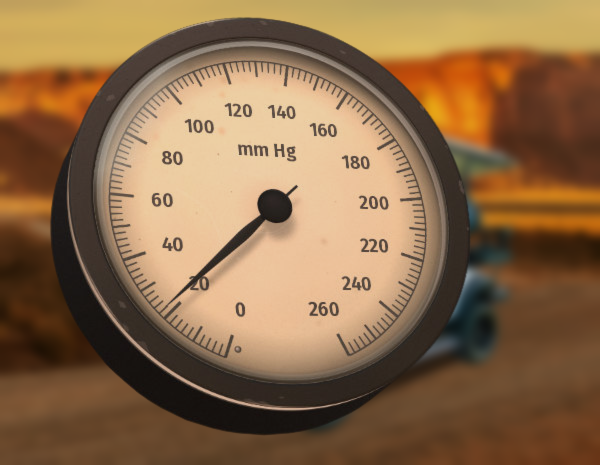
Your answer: 22 mmHg
